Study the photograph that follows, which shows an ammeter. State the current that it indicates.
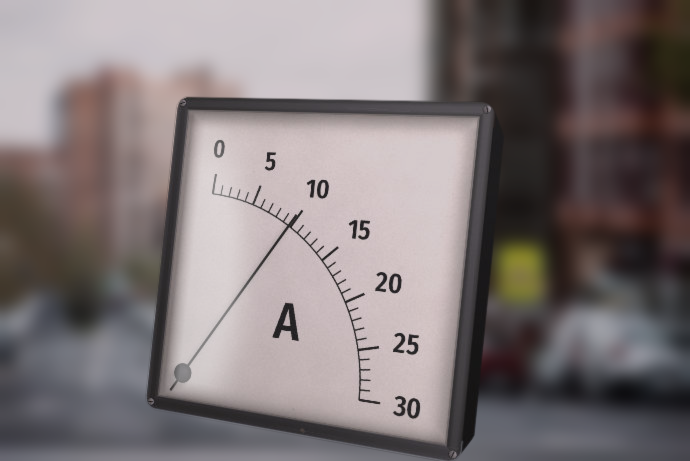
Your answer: 10 A
